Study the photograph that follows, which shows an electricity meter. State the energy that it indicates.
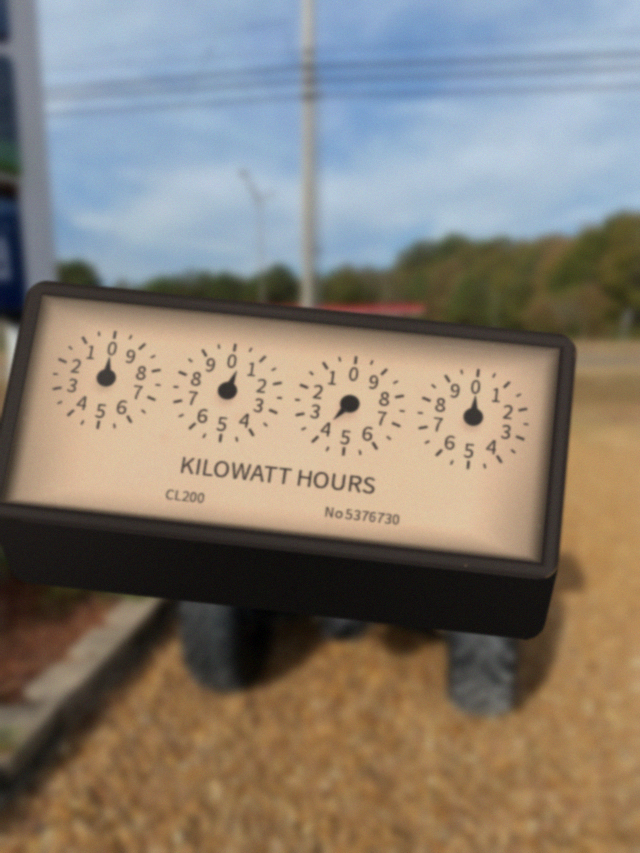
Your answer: 40 kWh
